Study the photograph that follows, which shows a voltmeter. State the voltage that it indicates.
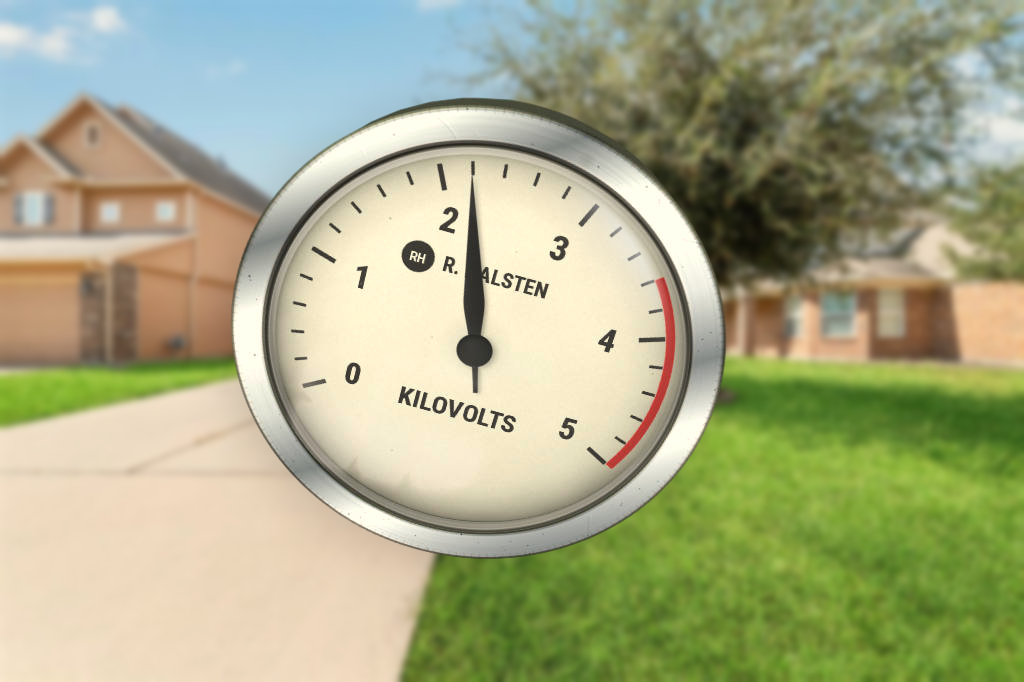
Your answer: 2.2 kV
